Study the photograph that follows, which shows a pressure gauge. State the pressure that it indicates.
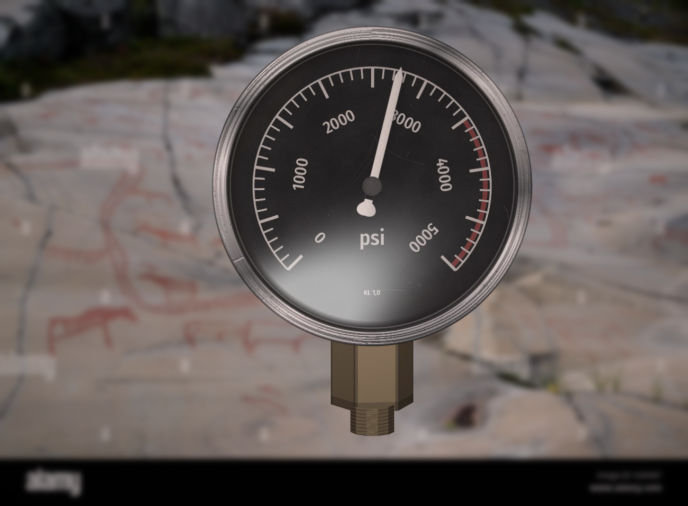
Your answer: 2750 psi
